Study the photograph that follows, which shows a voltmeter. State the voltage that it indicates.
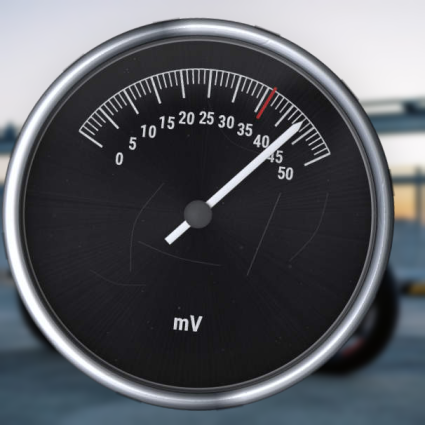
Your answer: 43 mV
